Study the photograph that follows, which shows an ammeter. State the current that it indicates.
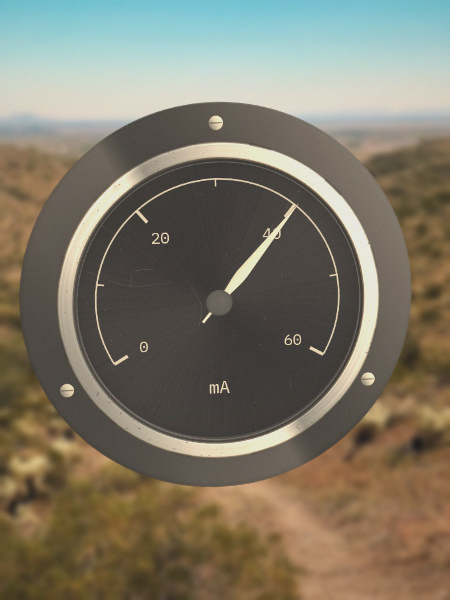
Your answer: 40 mA
